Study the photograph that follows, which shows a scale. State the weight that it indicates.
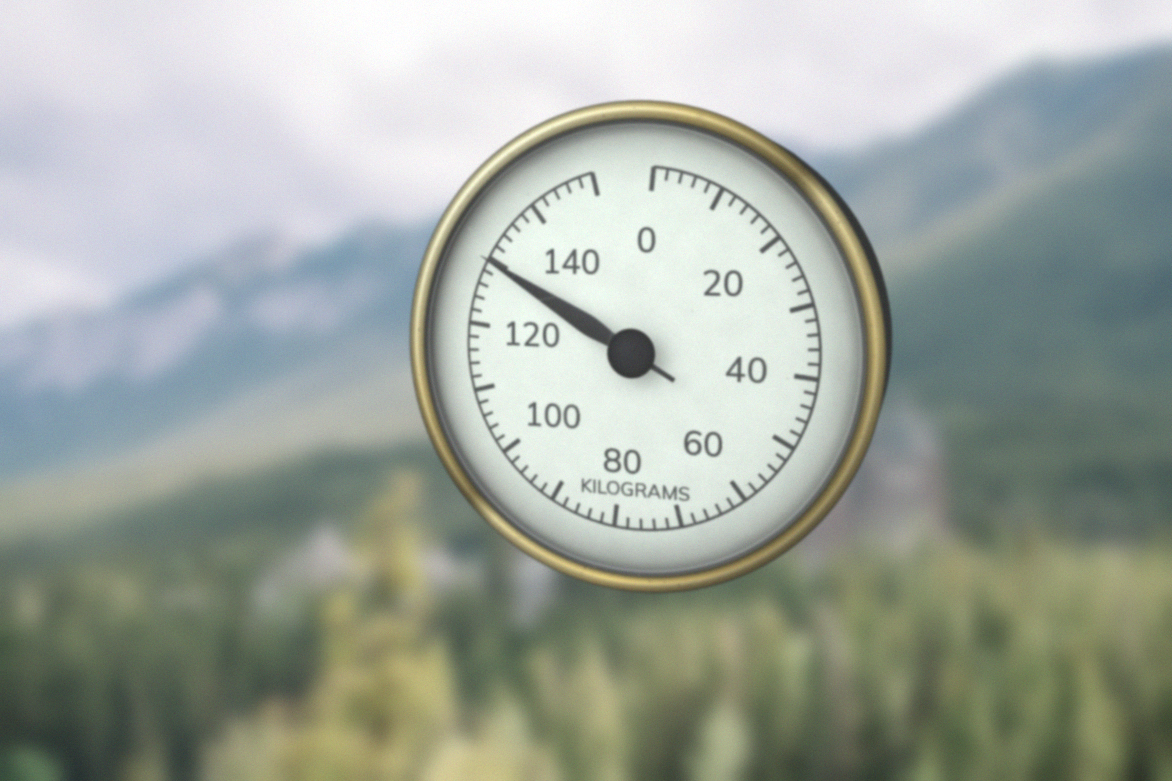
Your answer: 130 kg
